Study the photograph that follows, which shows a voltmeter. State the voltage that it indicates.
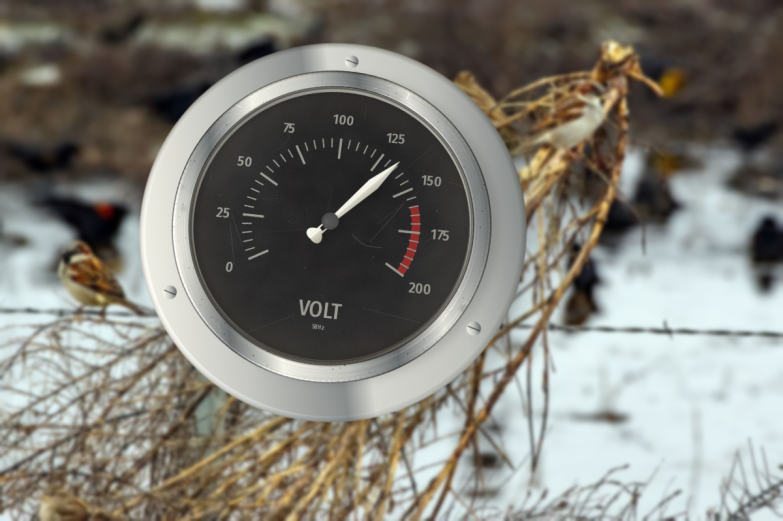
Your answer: 135 V
